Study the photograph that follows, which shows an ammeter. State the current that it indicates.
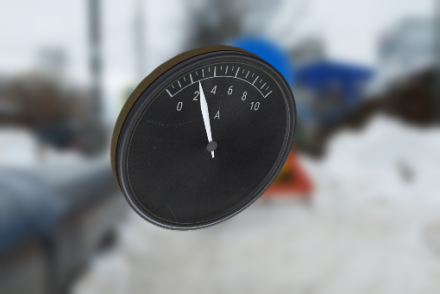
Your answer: 2.5 A
